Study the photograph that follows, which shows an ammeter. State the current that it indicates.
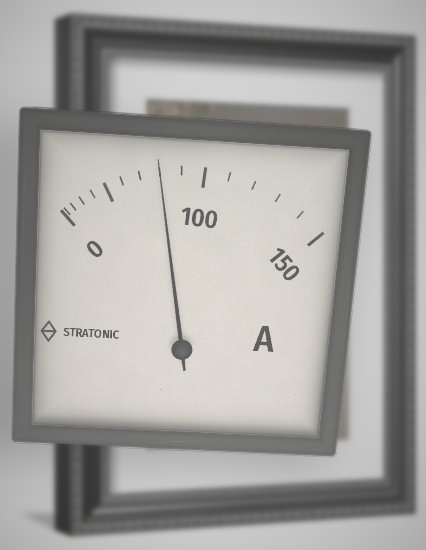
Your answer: 80 A
